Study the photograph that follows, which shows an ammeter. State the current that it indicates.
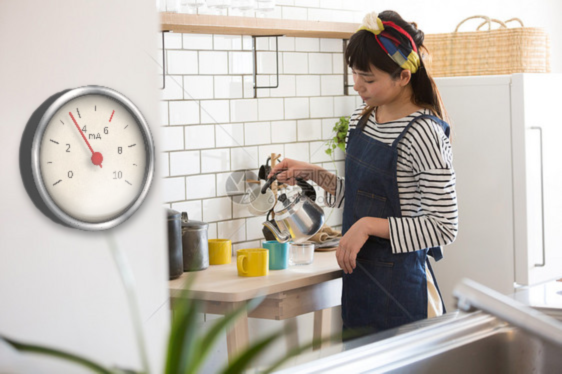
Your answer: 3.5 mA
